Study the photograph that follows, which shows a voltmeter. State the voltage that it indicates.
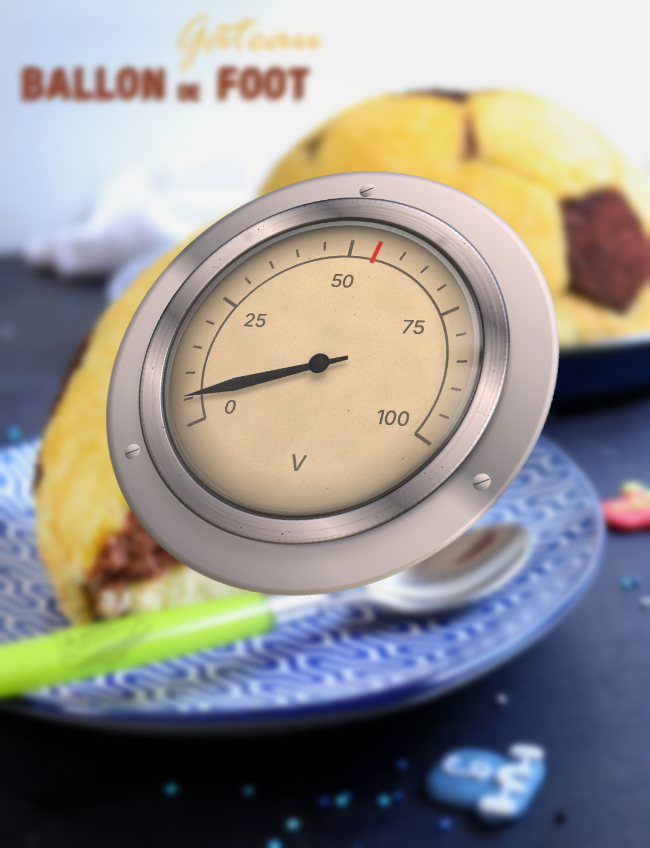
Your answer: 5 V
